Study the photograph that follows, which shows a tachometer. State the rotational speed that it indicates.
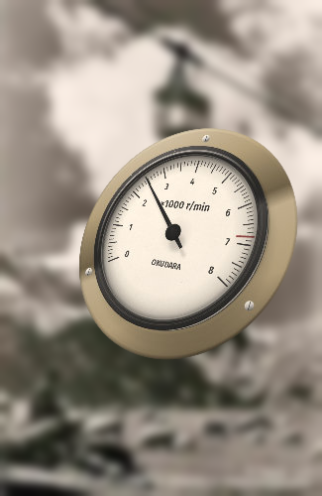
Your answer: 2500 rpm
